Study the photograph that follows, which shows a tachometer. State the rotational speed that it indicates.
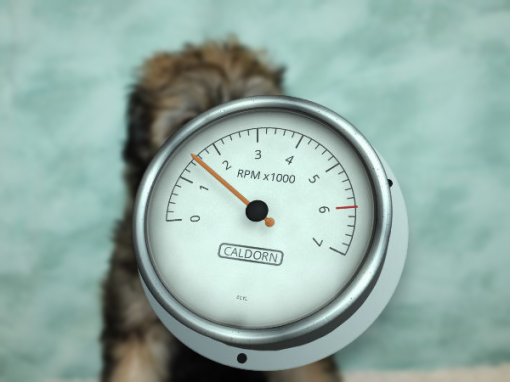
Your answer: 1500 rpm
